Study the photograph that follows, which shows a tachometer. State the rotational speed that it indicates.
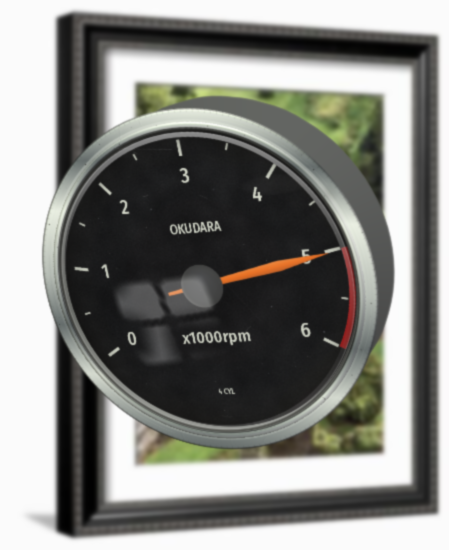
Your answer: 5000 rpm
